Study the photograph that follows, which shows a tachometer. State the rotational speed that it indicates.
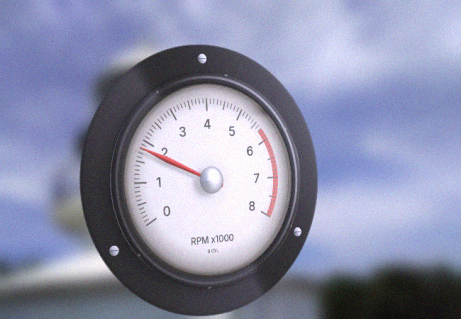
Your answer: 1800 rpm
